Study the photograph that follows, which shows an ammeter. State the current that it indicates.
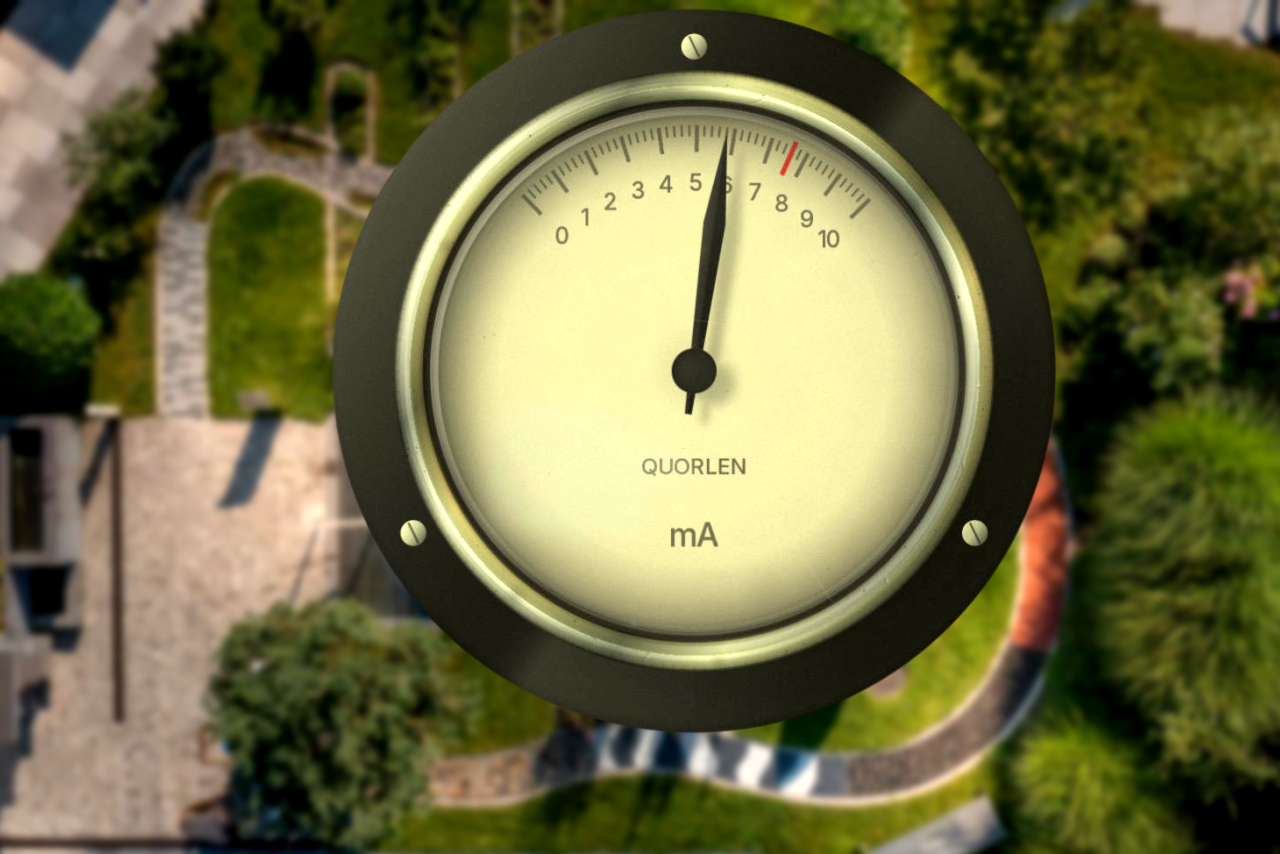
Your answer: 5.8 mA
